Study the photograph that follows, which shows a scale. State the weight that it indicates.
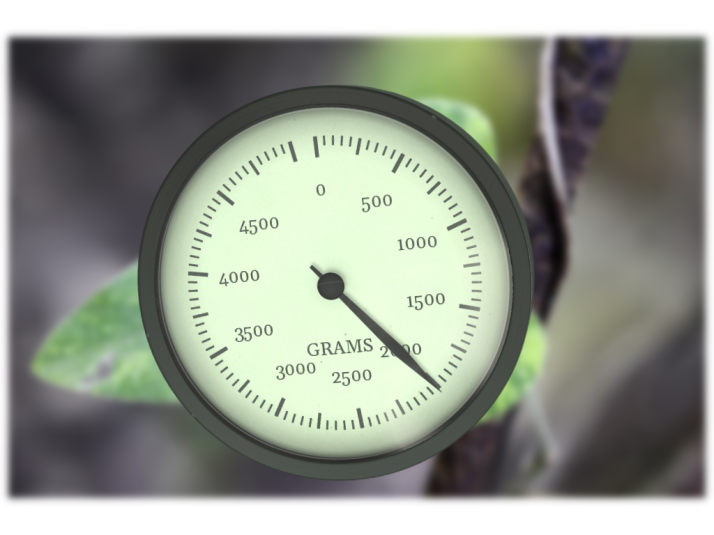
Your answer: 2000 g
